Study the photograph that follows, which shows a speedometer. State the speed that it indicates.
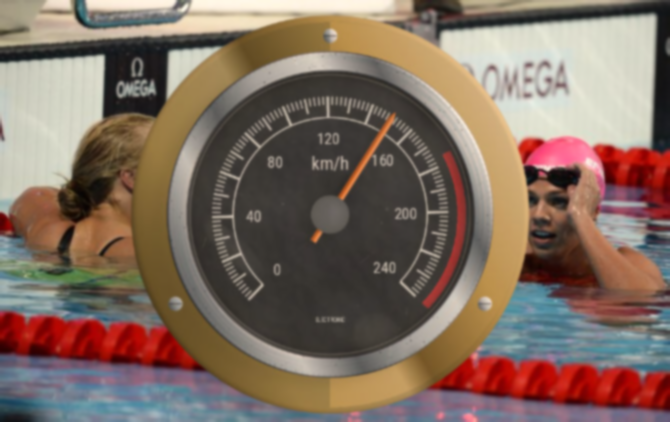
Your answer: 150 km/h
